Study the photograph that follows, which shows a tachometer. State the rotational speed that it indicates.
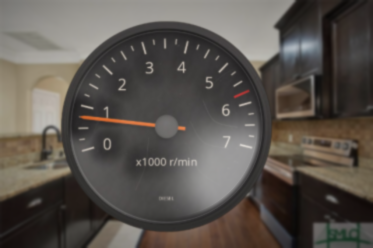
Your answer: 750 rpm
